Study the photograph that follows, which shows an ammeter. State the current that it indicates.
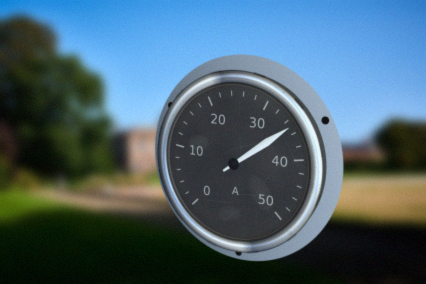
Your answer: 35 A
